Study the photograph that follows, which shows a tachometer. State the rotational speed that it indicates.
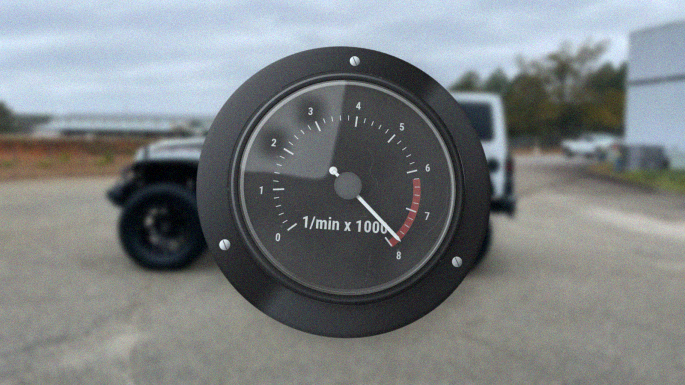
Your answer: 7800 rpm
